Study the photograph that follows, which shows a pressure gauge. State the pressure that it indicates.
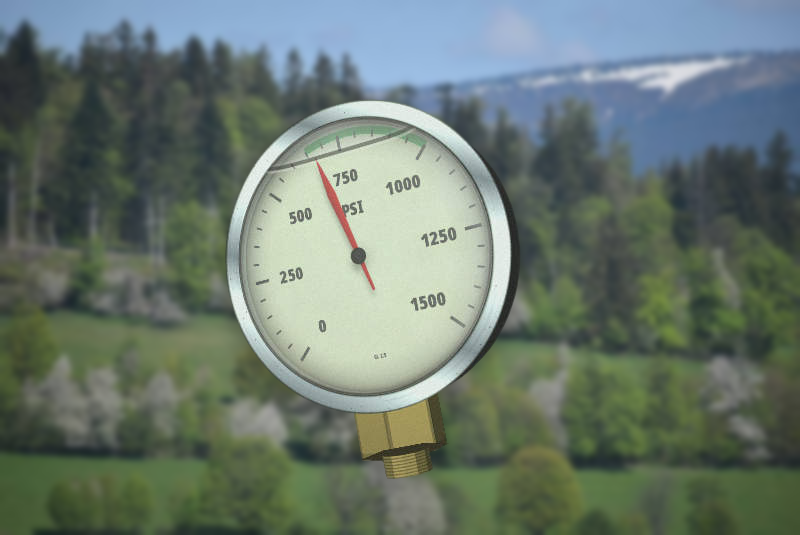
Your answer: 675 psi
